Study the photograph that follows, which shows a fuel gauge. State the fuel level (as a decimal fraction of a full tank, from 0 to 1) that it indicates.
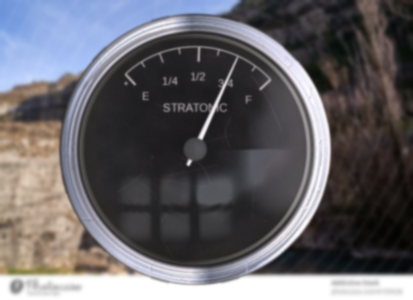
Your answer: 0.75
